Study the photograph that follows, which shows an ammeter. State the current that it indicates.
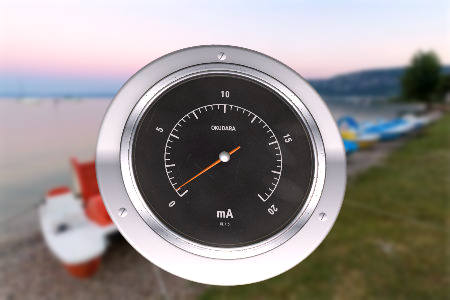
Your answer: 0.5 mA
